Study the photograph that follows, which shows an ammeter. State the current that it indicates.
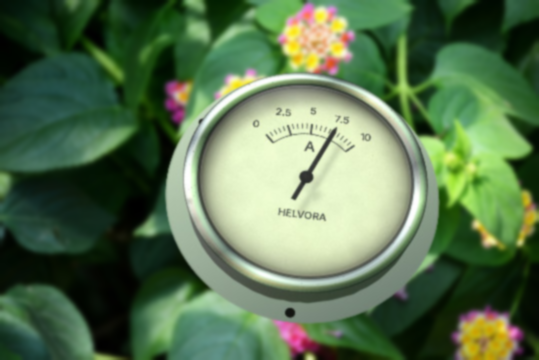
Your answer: 7.5 A
